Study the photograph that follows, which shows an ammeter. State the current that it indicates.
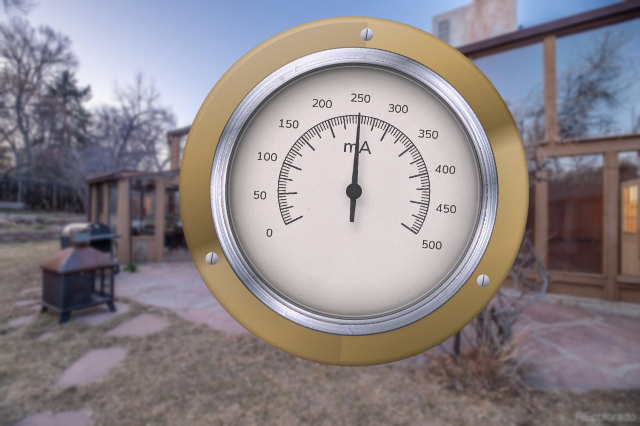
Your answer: 250 mA
